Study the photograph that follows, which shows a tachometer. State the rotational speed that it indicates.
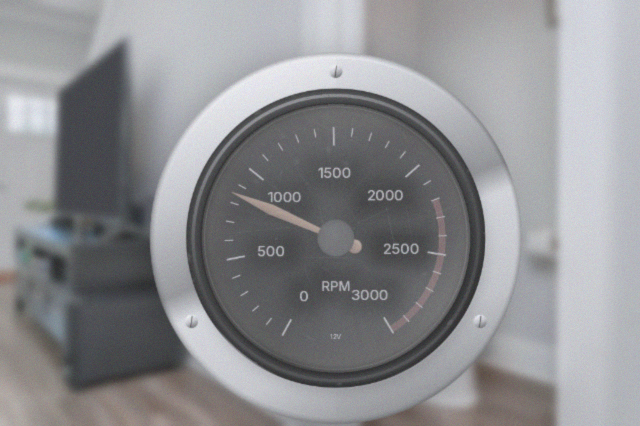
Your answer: 850 rpm
